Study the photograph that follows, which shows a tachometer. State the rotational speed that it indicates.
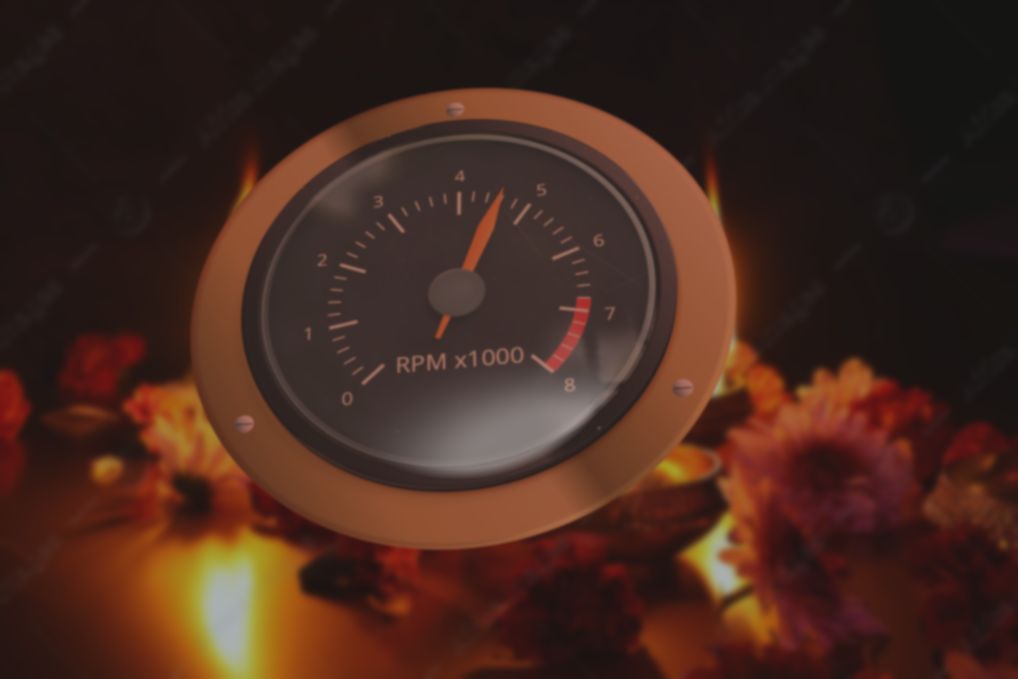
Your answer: 4600 rpm
